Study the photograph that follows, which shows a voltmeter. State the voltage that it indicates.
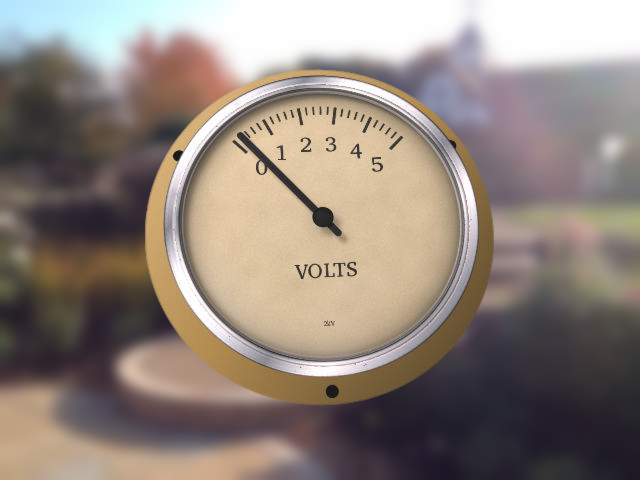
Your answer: 0.2 V
